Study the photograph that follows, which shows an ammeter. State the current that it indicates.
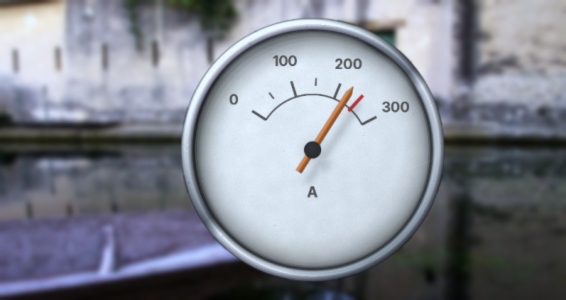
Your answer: 225 A
